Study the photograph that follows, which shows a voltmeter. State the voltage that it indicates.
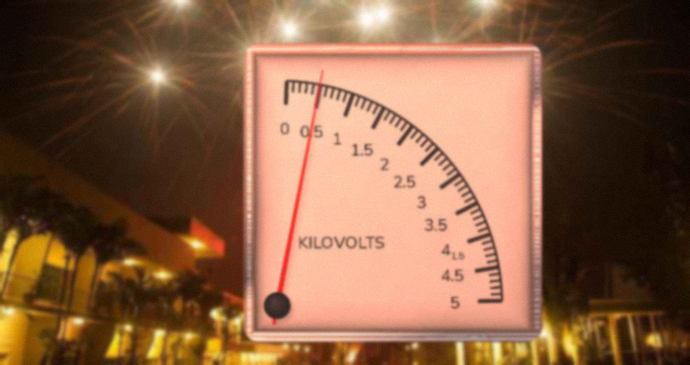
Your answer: 0.5 kV
